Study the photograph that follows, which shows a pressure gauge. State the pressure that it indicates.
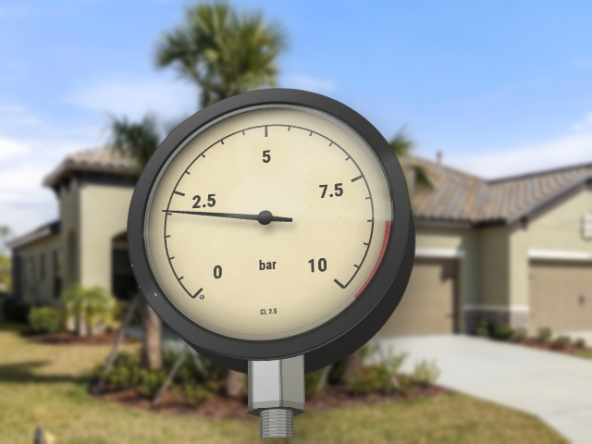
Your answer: 2 bar
